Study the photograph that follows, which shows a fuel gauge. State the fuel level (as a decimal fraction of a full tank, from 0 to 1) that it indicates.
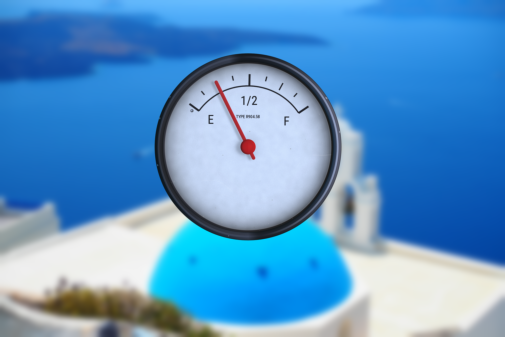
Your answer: 0.25
